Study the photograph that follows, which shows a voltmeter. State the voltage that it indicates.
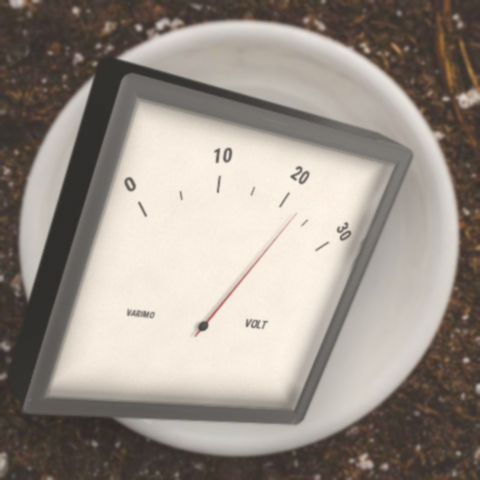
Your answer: 22.5 V
